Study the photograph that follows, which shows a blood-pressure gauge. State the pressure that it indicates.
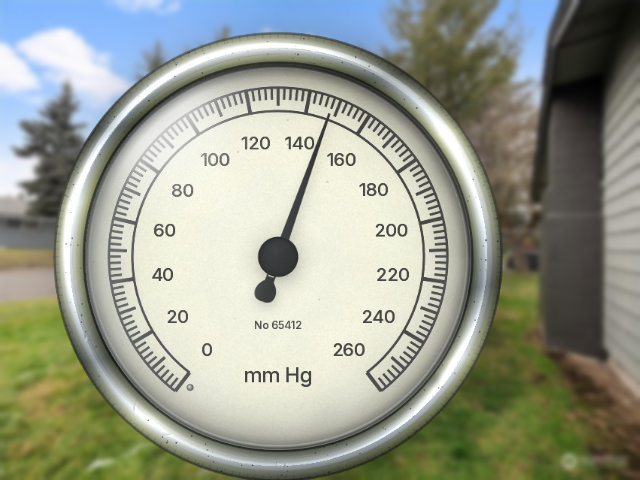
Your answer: 148 mmHg
